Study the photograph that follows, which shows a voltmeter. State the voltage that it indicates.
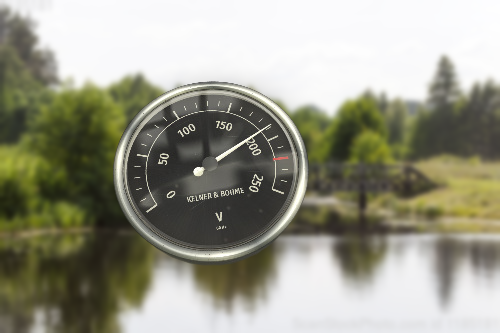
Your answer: 190 V
